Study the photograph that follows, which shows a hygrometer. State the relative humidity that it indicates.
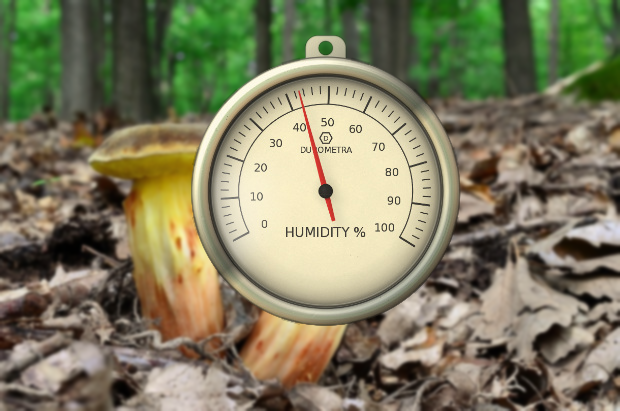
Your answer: 43 %
